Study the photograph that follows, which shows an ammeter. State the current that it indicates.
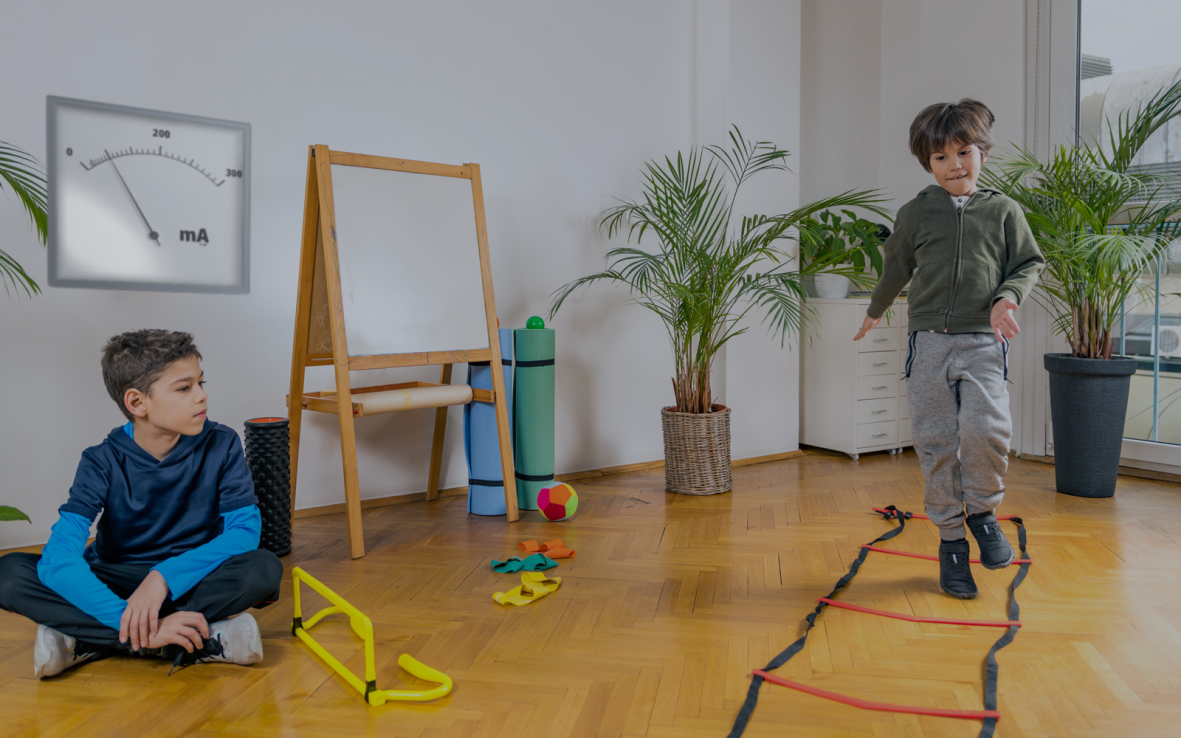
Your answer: 100 mA
